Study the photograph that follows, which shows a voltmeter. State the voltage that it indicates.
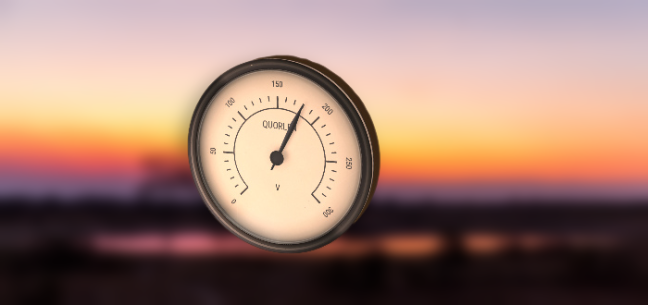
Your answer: 180 V
